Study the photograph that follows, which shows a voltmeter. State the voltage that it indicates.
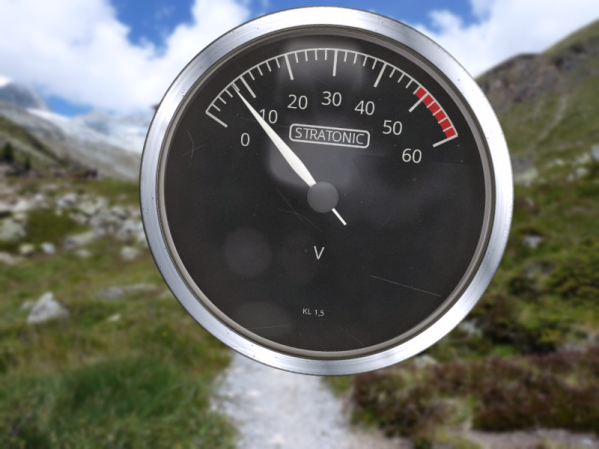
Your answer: 8 V
